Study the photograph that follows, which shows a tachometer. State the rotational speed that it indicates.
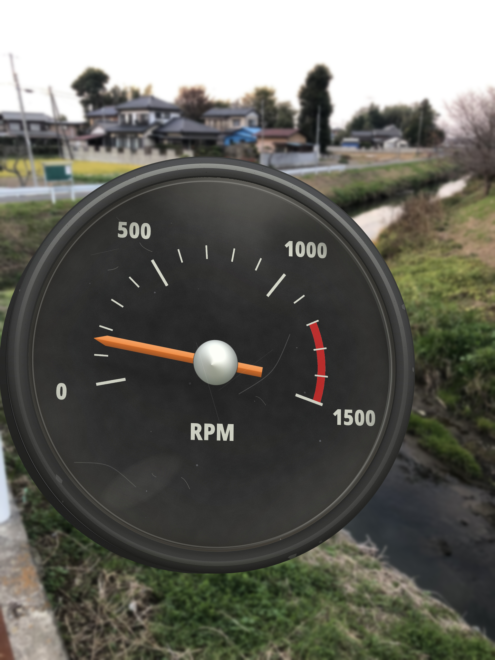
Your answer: 150 rpm
